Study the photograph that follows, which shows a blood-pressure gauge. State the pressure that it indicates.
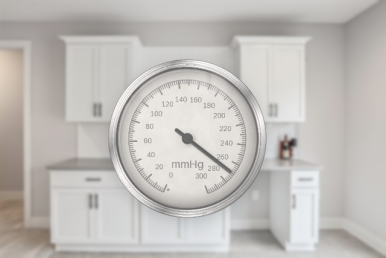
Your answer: 270 mmHg
